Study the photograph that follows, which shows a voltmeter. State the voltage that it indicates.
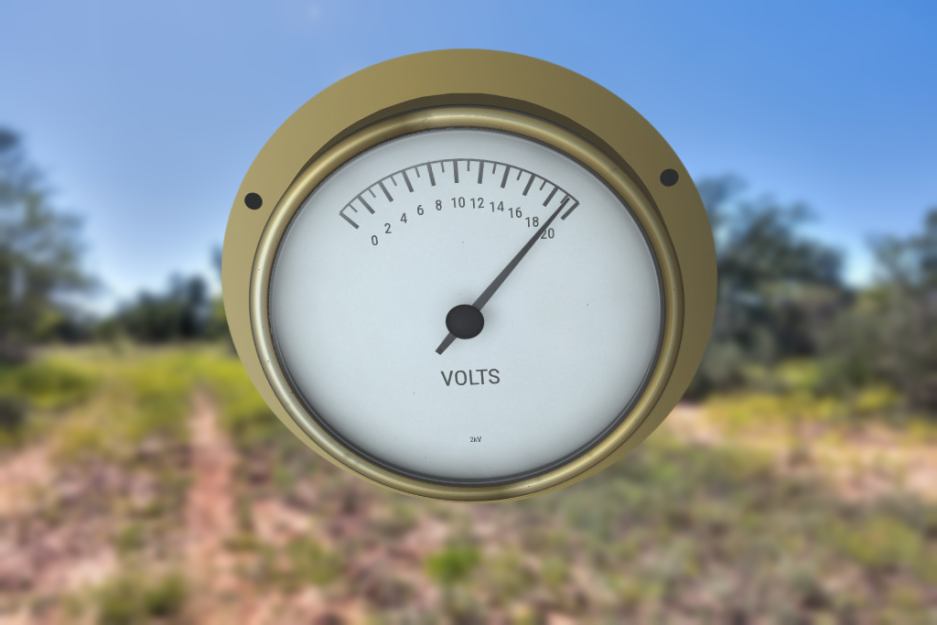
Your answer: 19 V
